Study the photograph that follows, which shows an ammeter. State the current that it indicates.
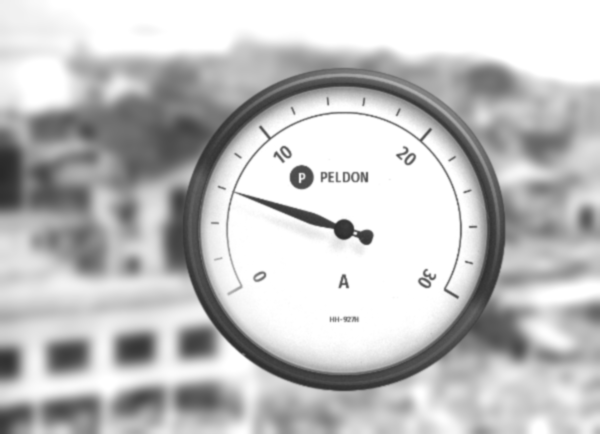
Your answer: 6 A
